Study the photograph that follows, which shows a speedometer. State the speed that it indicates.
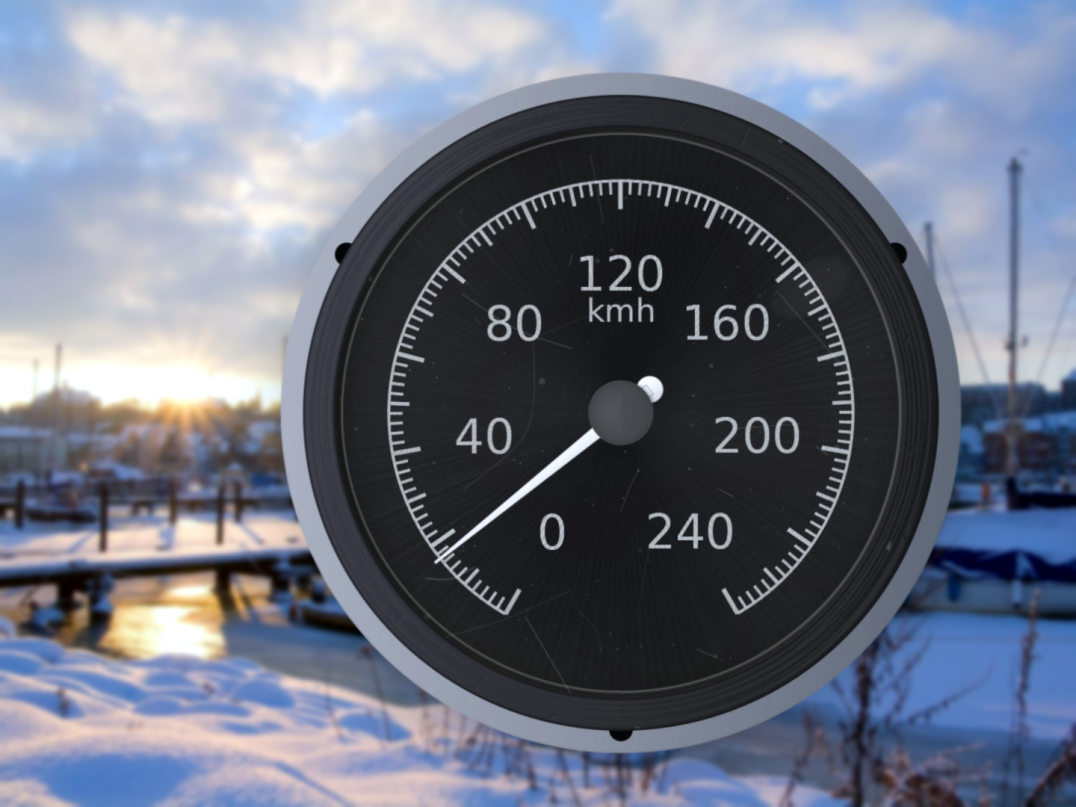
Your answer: 17 km/h
